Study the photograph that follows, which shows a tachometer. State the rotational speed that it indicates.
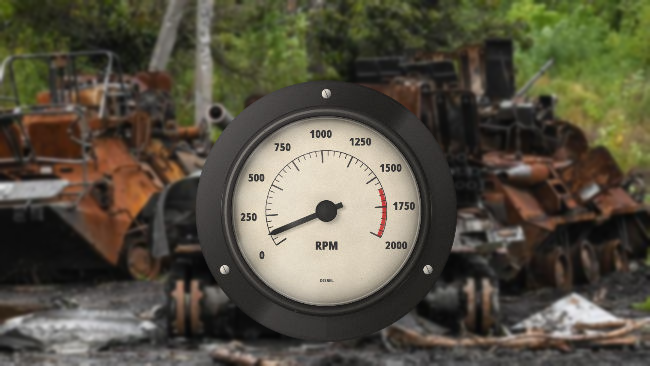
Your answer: 100 rpm
